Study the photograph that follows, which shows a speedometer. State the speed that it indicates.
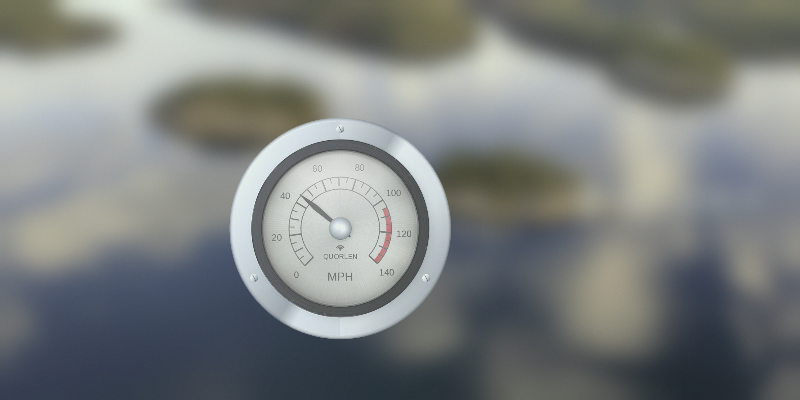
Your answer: 45 mph
